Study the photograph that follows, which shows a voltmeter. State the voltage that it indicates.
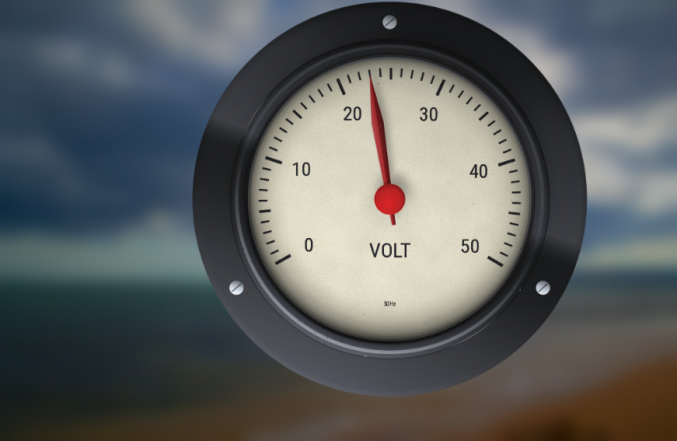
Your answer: 23 V
